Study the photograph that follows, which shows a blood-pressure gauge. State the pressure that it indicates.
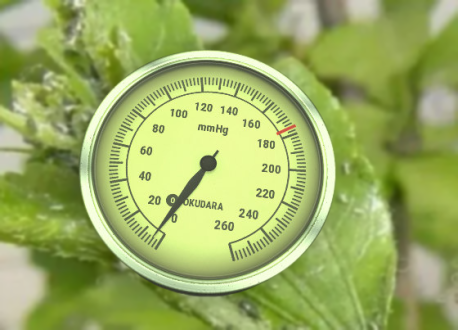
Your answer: 4 mmHg
